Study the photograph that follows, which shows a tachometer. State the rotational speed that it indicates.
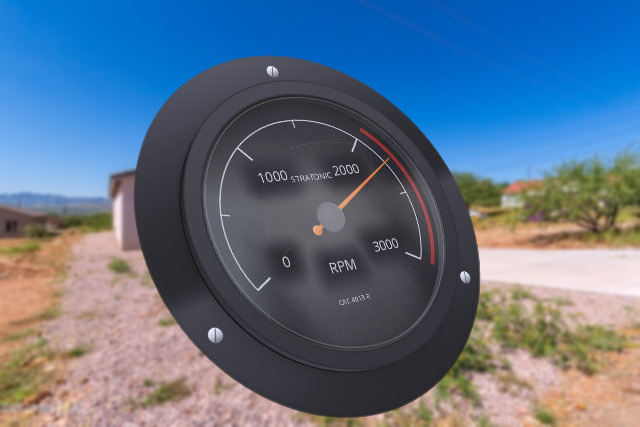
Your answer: 2250 rpm
